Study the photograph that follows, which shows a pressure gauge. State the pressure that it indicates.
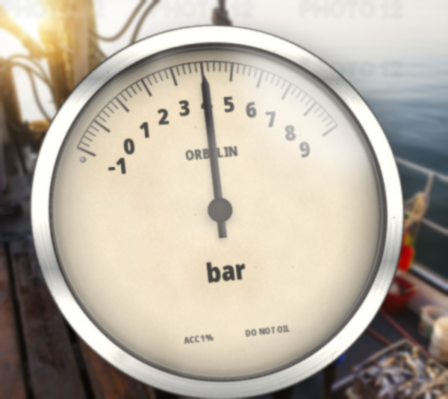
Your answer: 4 bar
